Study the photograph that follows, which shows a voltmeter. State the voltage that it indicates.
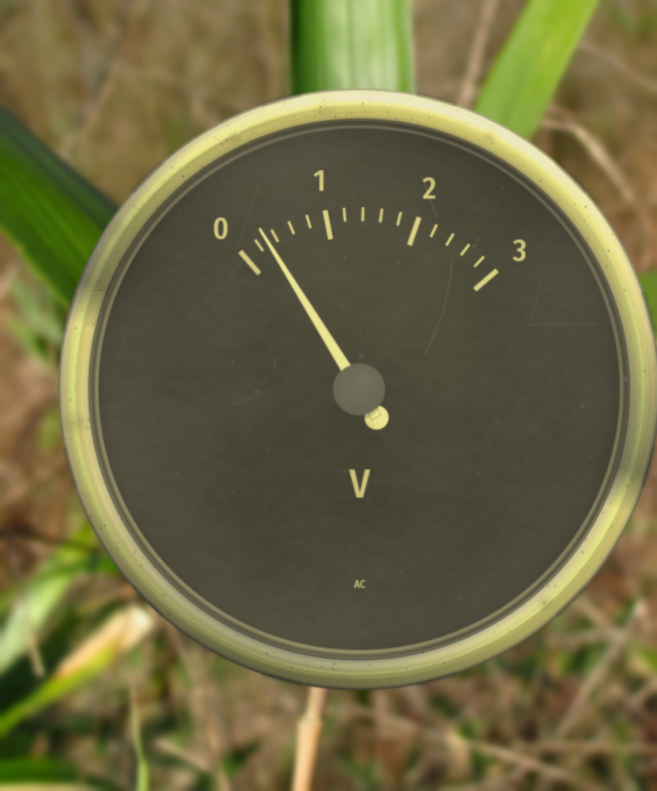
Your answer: 0.3 V
